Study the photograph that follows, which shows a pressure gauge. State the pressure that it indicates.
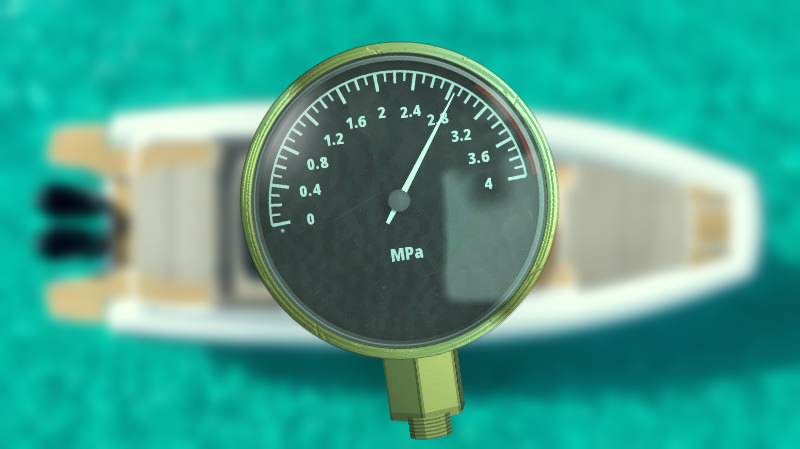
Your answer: 2.85 MPa
